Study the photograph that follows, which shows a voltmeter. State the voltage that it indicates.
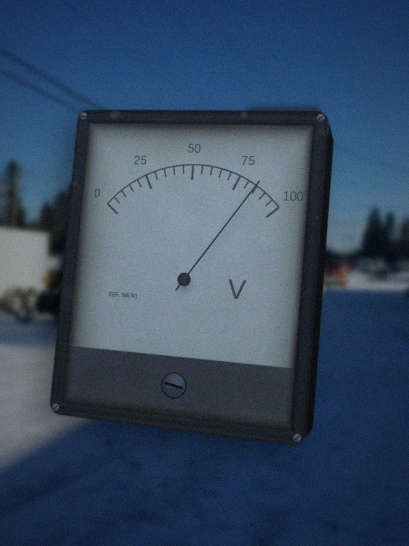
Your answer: 85 V
